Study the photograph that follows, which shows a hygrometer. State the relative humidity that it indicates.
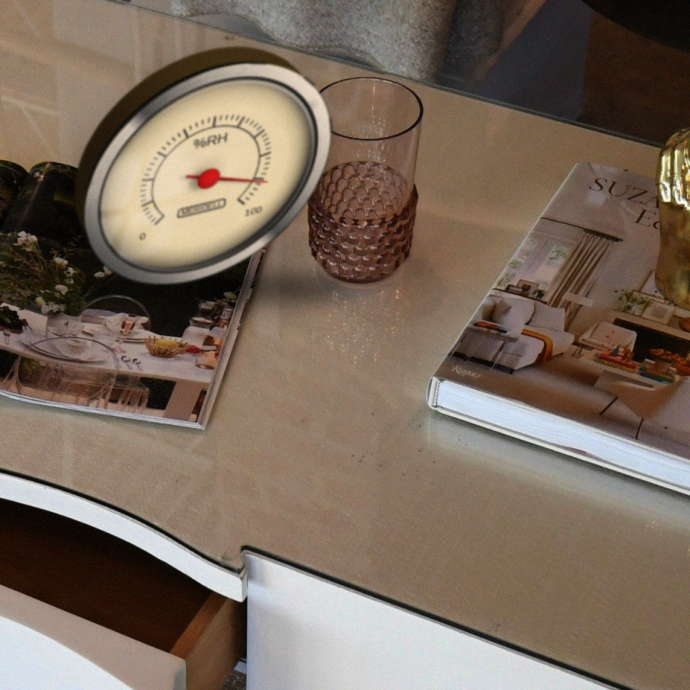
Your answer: 90 %
